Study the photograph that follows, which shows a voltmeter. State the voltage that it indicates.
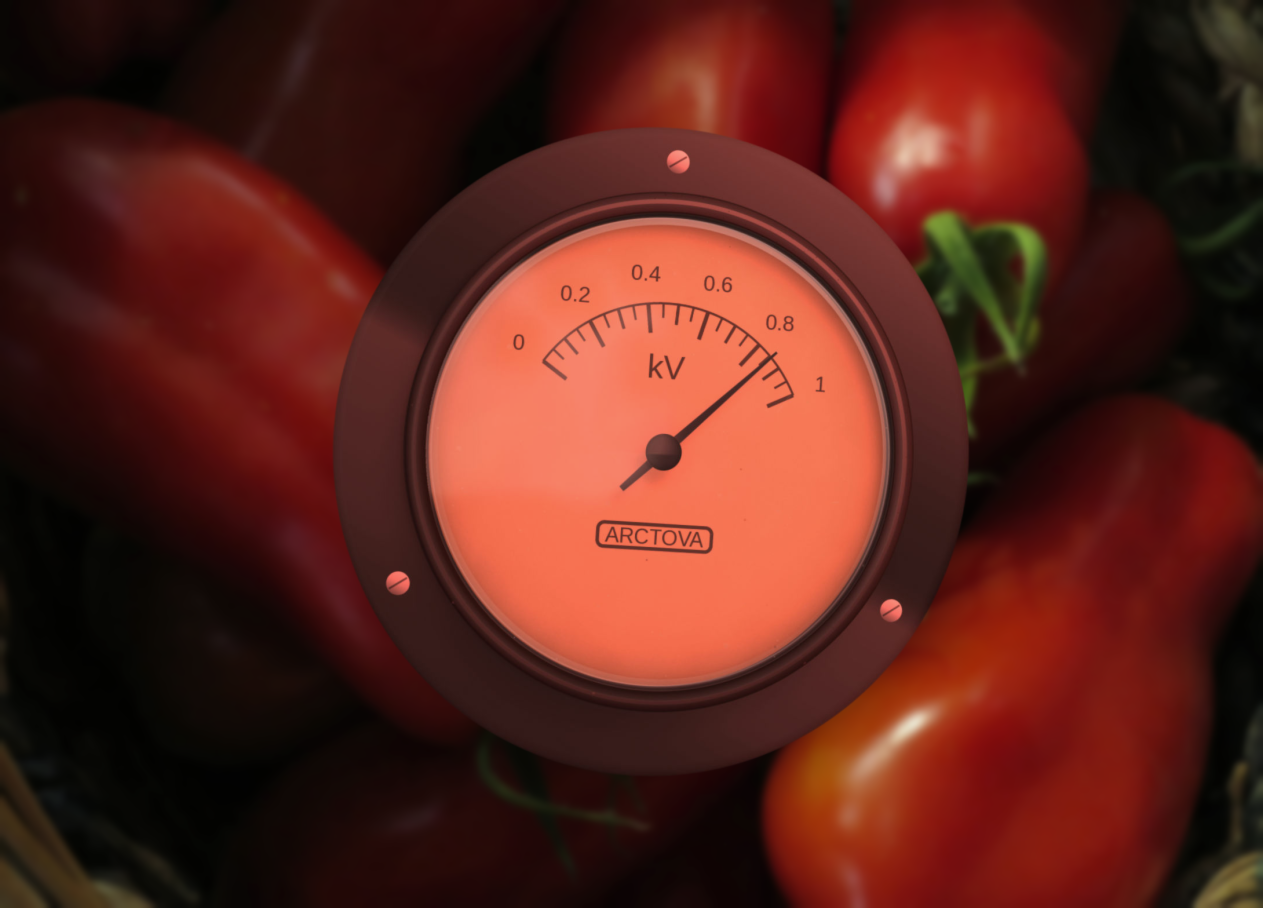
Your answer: 0.85 kV
